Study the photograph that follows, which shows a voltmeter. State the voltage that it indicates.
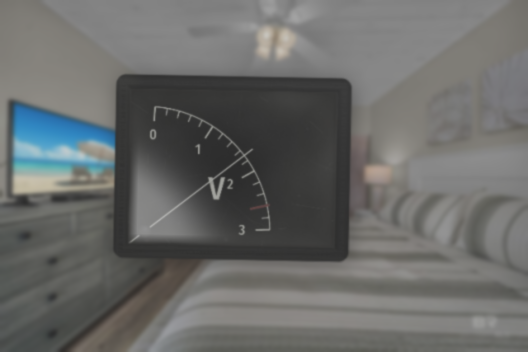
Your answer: 1.7 V
